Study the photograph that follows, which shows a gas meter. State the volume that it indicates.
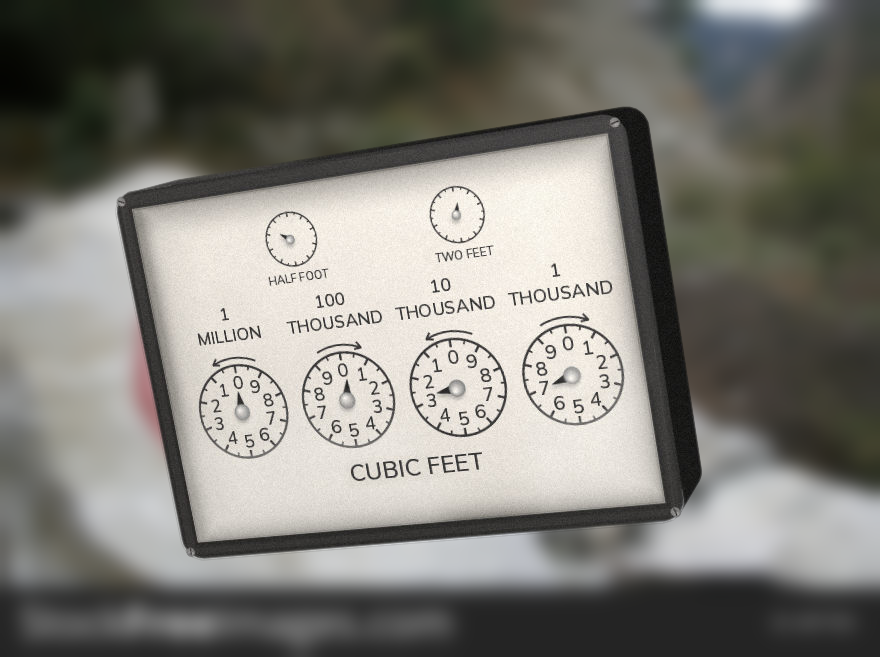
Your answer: 2700 ft³
